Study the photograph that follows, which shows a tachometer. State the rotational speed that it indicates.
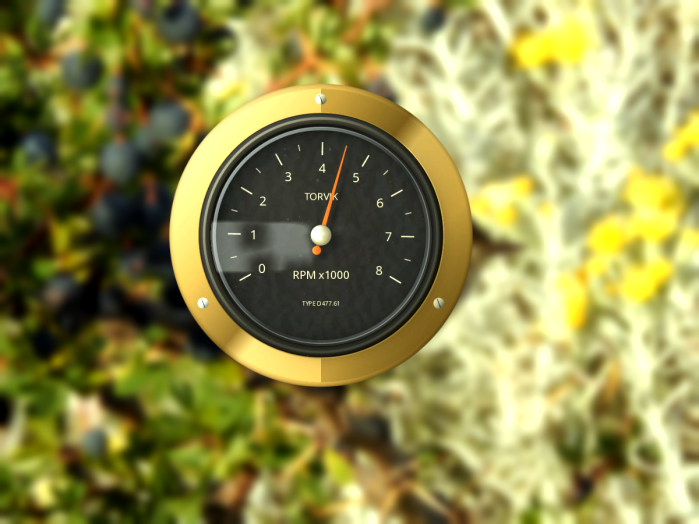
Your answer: 4500 rpm
